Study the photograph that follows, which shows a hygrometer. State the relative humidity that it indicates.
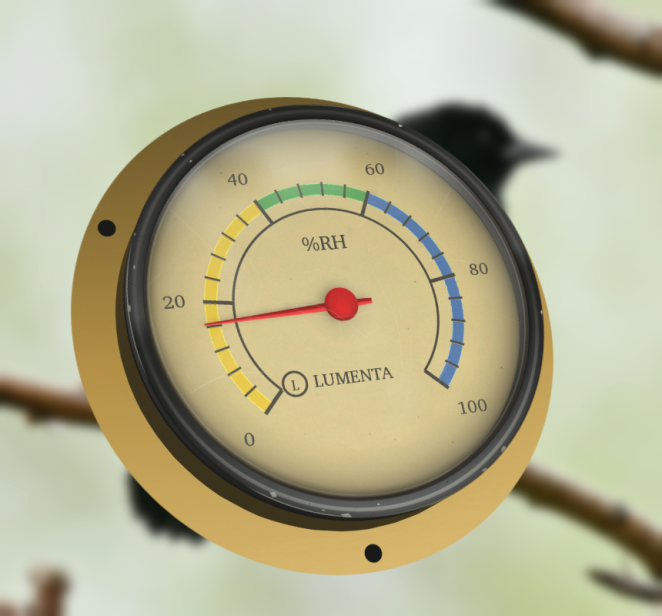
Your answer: 16 %
